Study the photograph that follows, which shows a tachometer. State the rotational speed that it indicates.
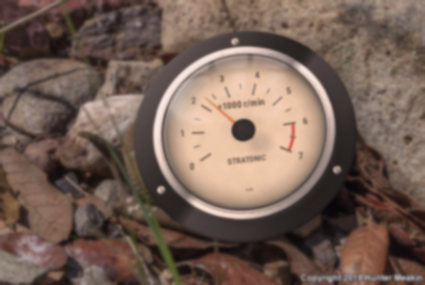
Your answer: 2250 rpm
